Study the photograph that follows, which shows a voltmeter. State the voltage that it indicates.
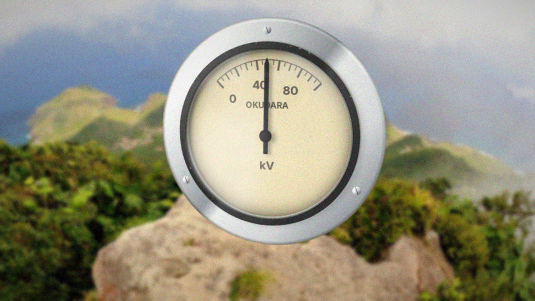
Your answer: 50 kV
